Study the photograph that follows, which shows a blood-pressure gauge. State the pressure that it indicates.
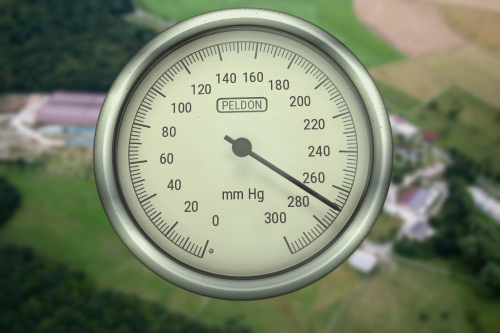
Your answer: 270 mmHg
